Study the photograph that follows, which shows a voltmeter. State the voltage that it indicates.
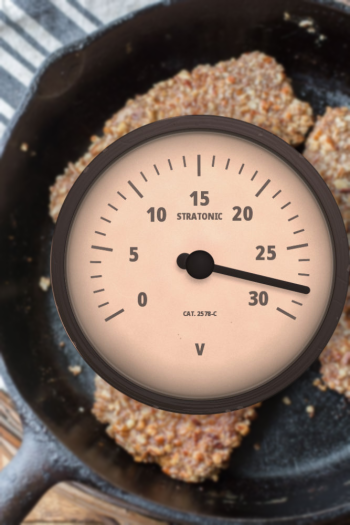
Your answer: 28 V
